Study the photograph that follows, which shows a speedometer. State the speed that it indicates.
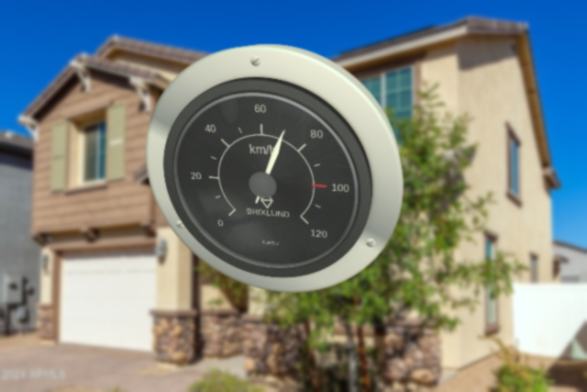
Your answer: 70 km/h
